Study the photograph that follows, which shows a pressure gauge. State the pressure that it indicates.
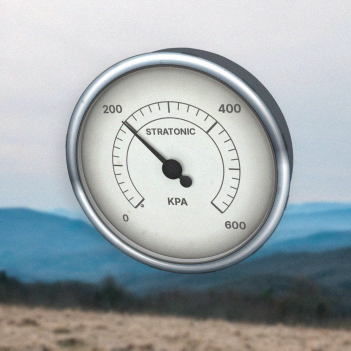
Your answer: 200 kPa
